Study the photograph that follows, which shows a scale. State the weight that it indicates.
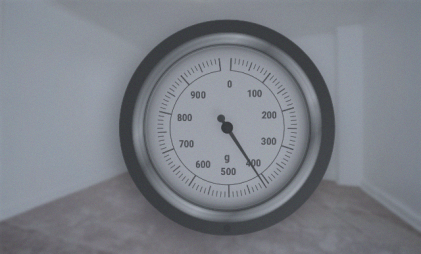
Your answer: 410 g
